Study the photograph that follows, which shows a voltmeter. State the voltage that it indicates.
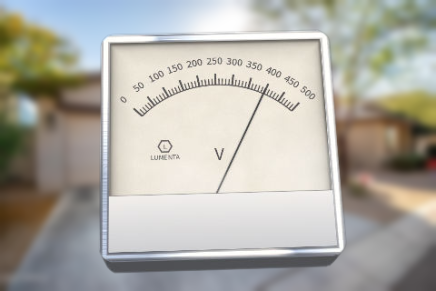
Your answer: 400 V
